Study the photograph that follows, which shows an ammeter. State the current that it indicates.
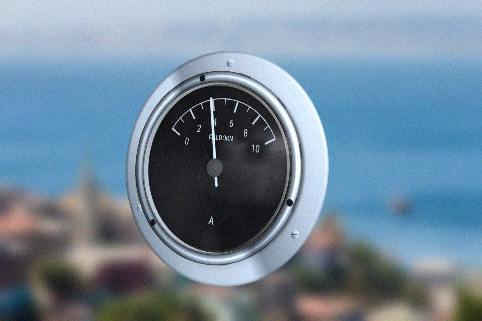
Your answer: 4 A
